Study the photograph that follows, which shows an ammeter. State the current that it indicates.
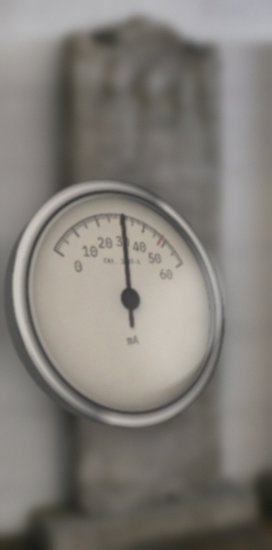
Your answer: 30 mA
